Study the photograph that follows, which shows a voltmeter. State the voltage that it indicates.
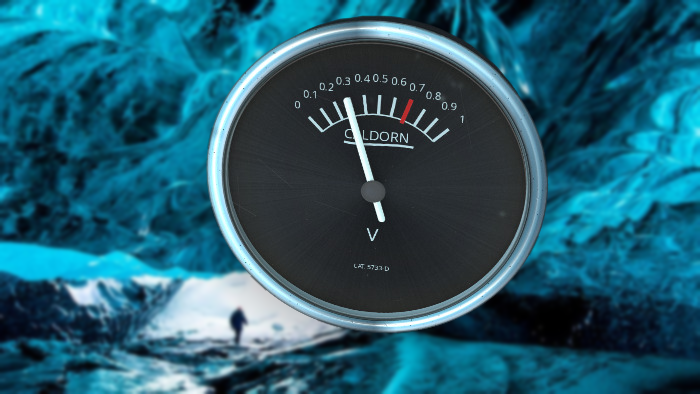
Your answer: 0.3 V
